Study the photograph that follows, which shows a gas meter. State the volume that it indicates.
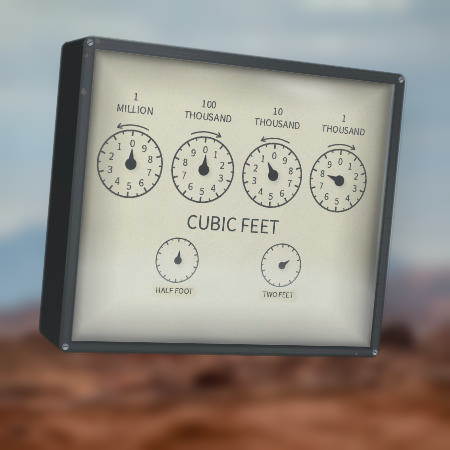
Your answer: 800 ft³
